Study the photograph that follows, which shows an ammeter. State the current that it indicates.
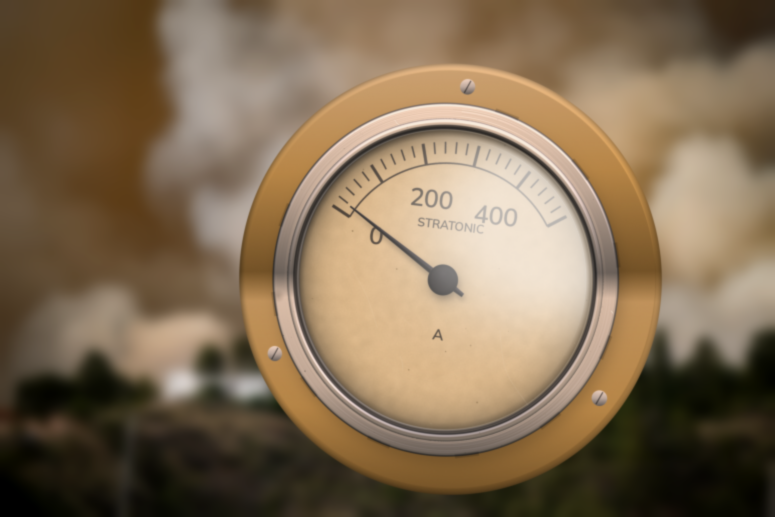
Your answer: 20 A
